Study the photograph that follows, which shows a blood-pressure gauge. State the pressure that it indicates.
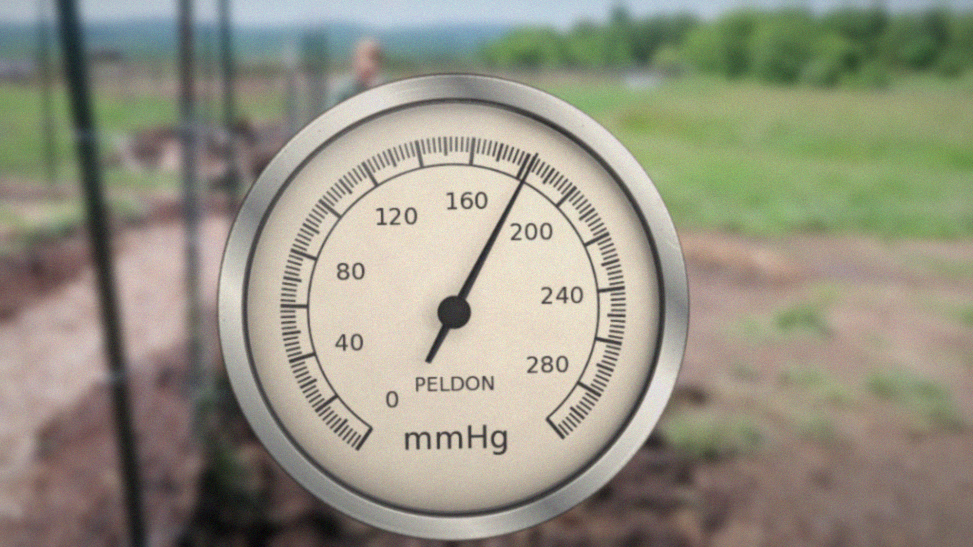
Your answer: 182 mmHg
